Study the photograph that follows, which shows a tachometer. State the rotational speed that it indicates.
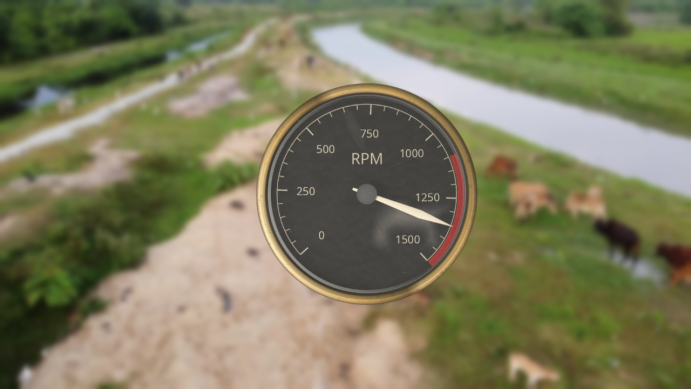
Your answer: 1350 rpm
